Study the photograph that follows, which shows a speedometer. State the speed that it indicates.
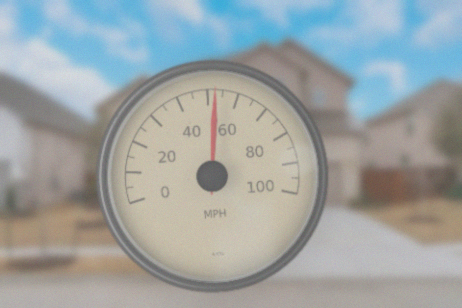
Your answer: 52.5 mph
